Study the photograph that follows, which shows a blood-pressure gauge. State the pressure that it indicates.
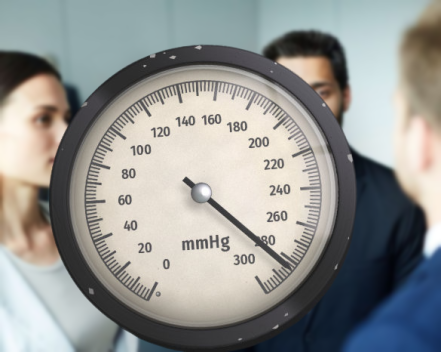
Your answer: 284 mmHg
